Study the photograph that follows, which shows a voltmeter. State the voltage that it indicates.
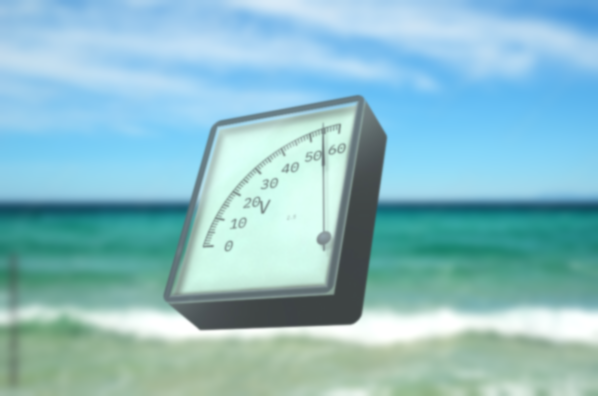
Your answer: 55 V
